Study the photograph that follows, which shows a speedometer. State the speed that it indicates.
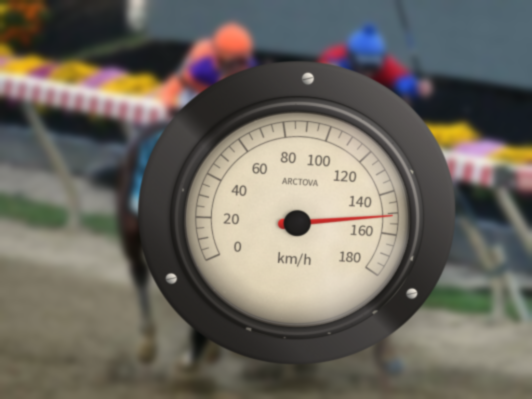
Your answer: 150 km/h
